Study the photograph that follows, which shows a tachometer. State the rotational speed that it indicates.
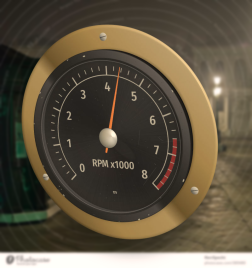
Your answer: 4400 rpm
